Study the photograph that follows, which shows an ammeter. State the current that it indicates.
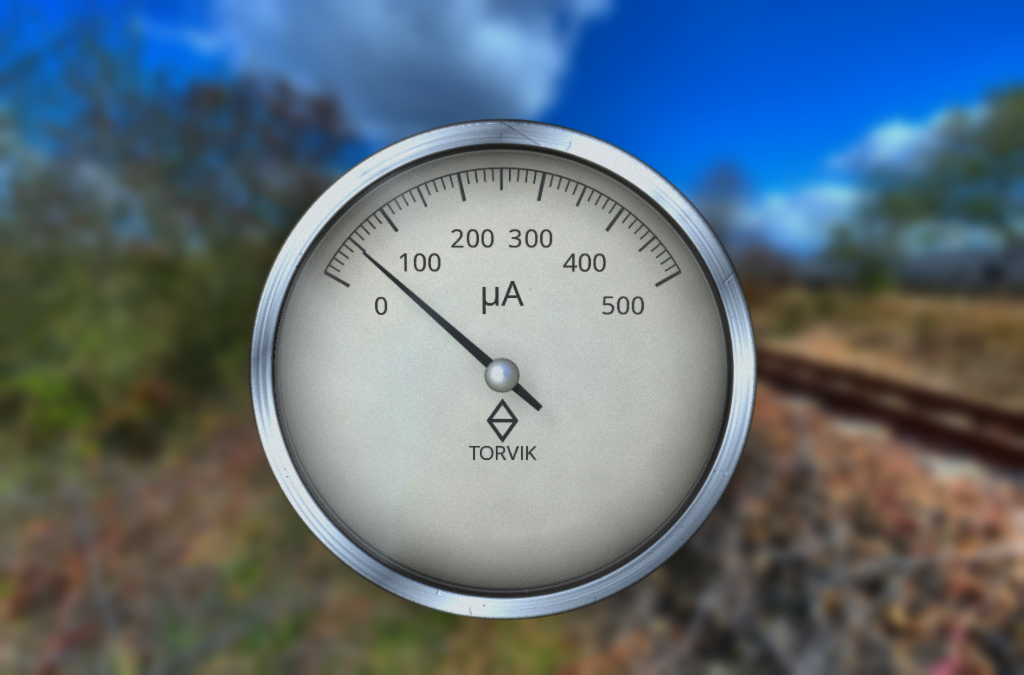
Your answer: 50 µA
